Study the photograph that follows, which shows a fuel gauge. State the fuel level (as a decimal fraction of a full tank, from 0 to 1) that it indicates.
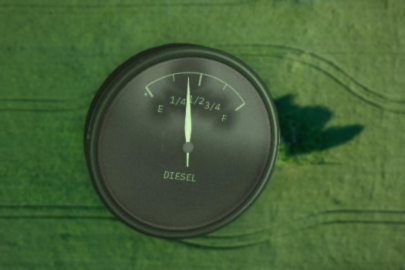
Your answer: 0.375
